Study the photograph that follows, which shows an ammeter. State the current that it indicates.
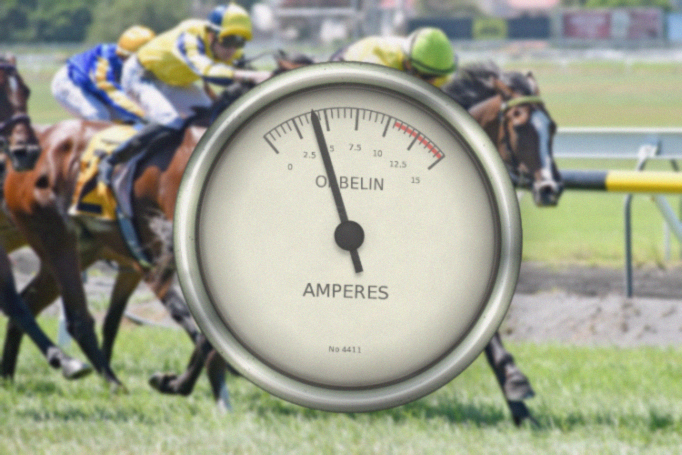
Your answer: 4 A
